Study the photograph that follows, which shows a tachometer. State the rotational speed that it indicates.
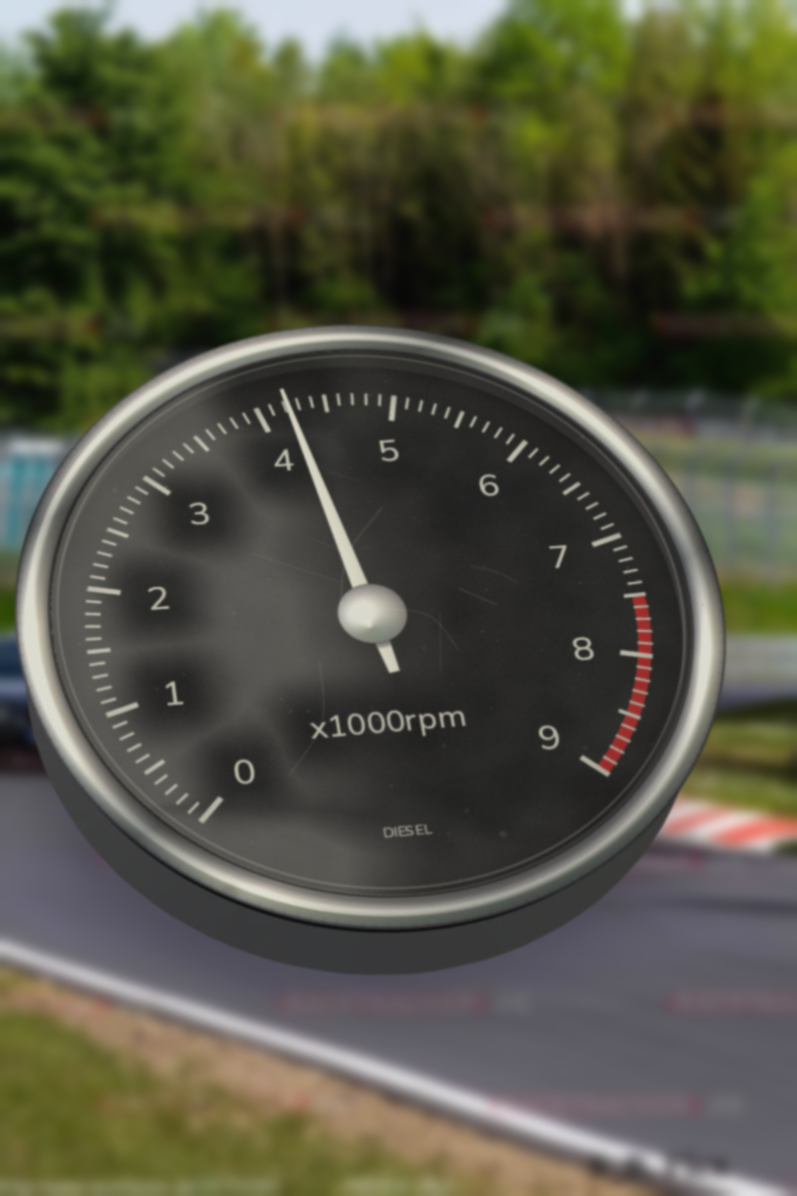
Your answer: 4200 rpm
